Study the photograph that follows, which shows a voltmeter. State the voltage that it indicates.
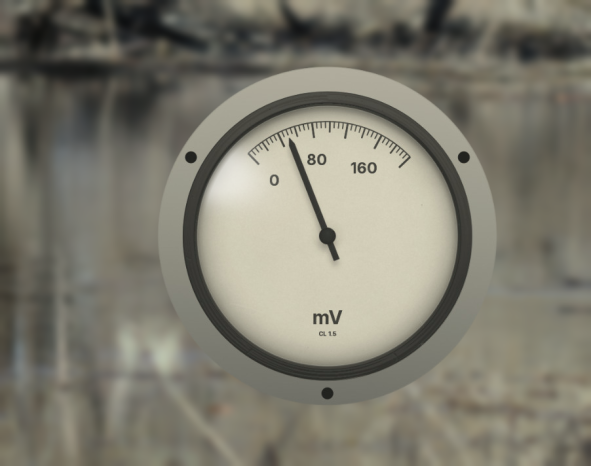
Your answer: 50 mV
